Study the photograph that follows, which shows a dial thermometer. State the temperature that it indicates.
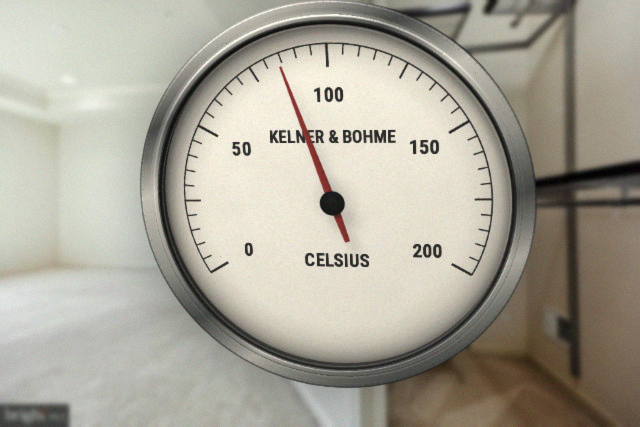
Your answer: 85 °C
